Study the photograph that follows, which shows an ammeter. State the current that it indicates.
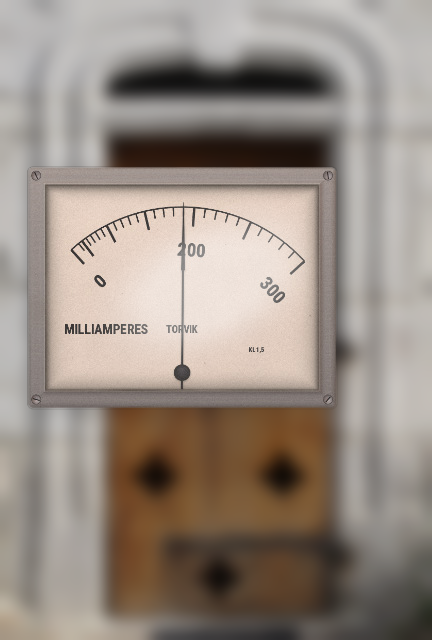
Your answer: 190 mA
